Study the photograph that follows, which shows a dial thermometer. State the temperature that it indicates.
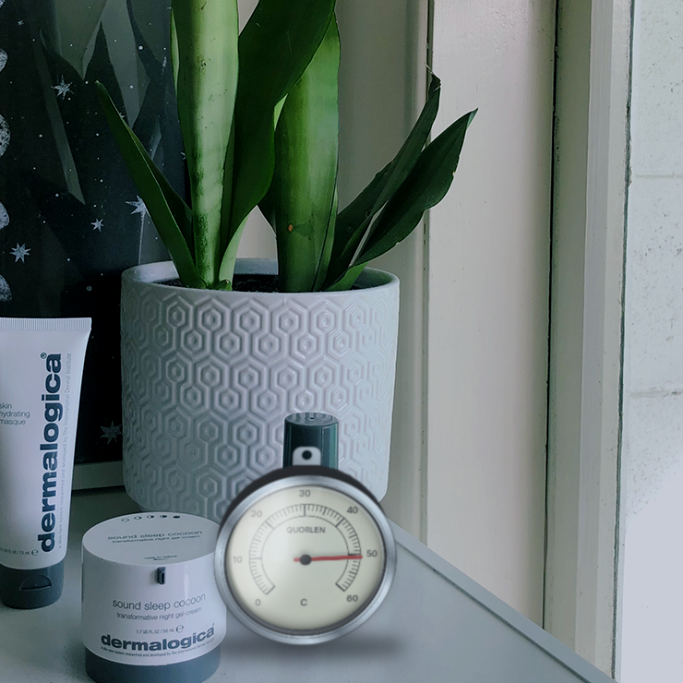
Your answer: 50 °C
